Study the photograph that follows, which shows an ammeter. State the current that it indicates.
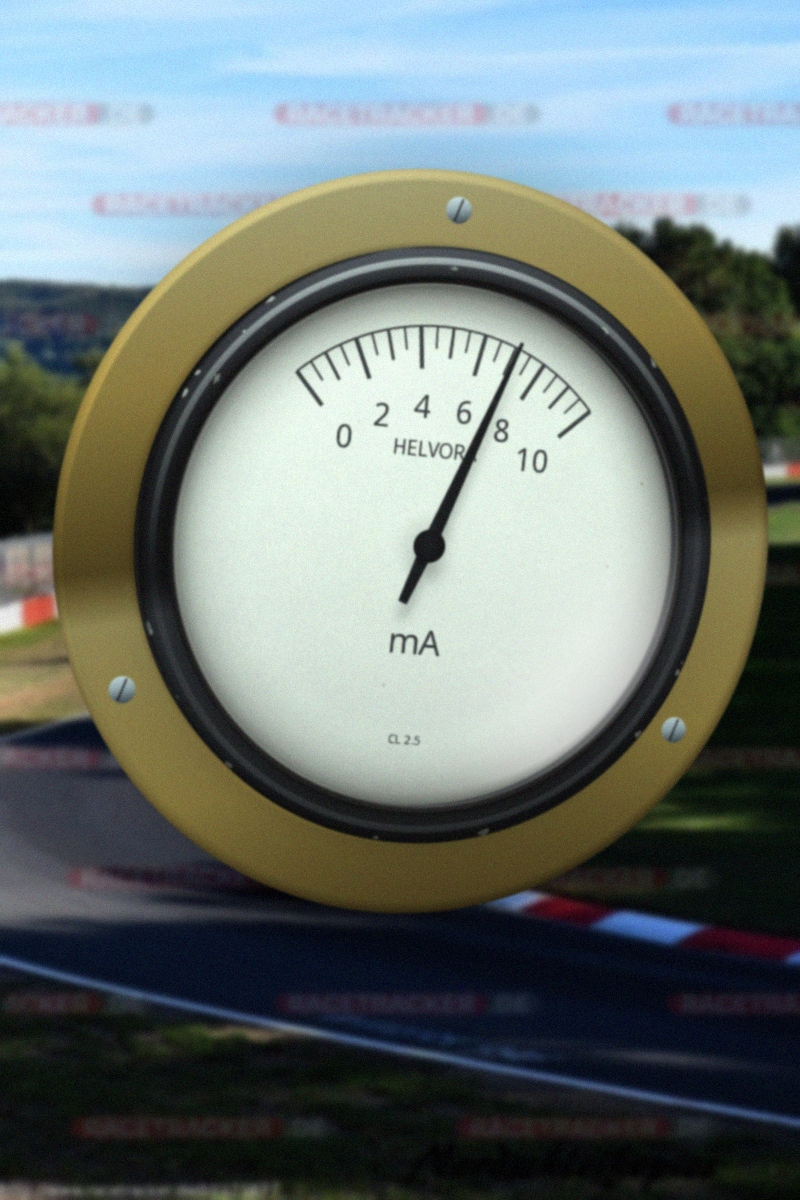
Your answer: 7 mA
